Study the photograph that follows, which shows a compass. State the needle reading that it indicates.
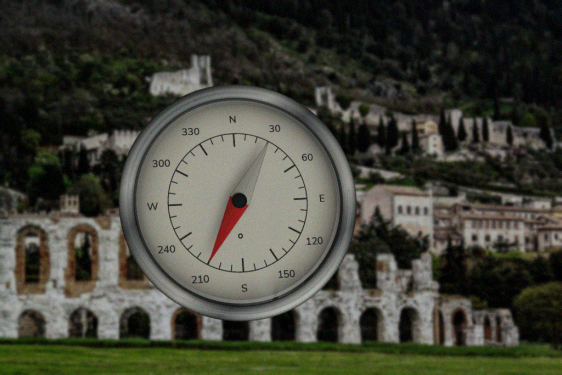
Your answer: 210 °
